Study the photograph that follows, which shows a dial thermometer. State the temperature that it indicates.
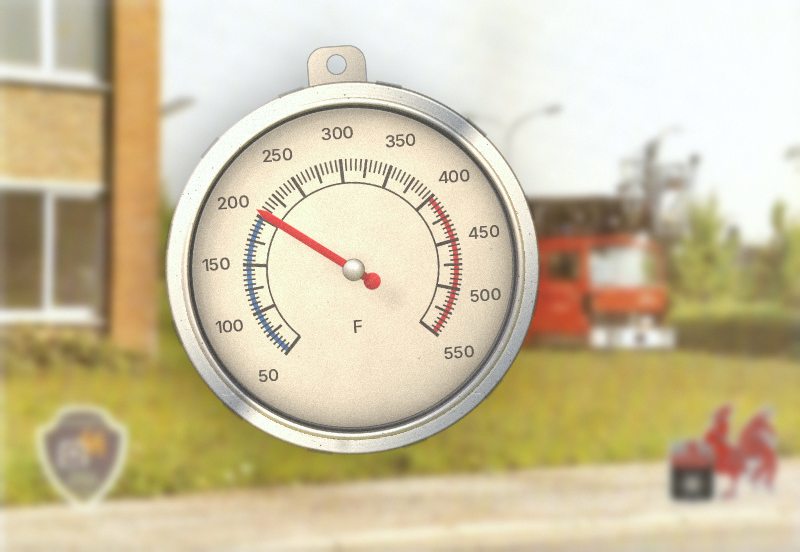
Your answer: 205 °F
